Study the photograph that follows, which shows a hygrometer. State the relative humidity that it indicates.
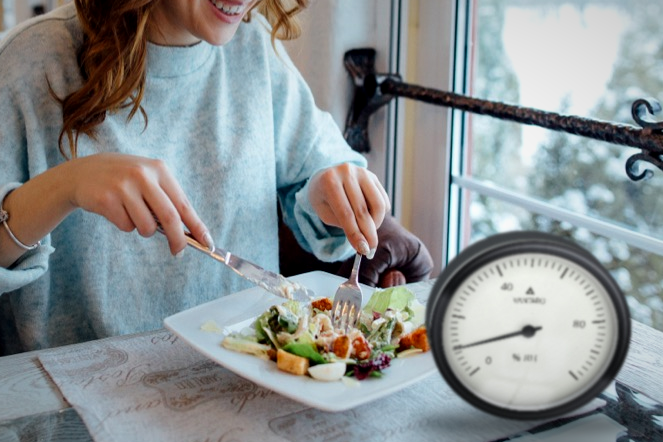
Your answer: 10 %
